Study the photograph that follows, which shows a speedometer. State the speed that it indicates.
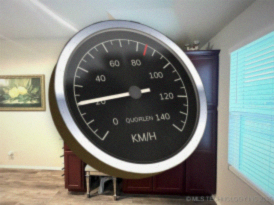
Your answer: 20 km/h
